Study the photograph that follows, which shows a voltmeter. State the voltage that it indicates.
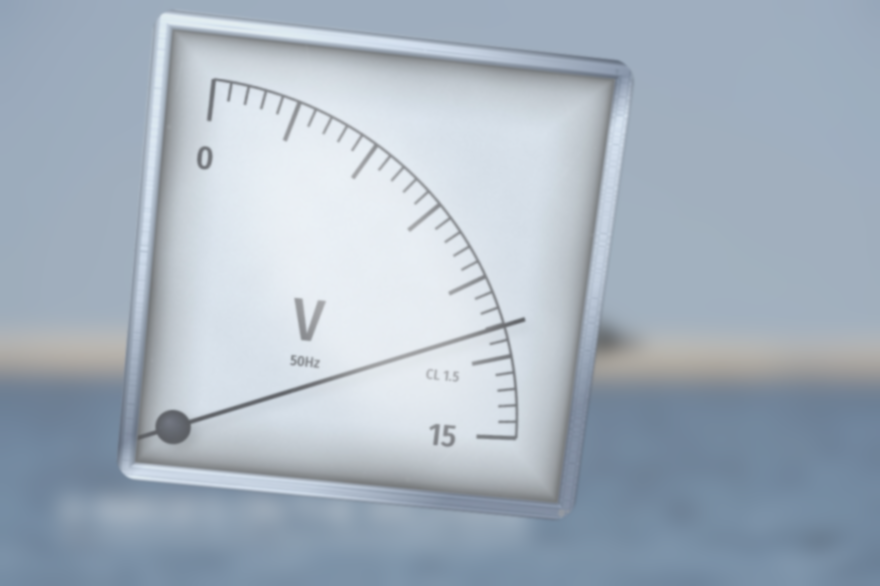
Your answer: 11.5 V
